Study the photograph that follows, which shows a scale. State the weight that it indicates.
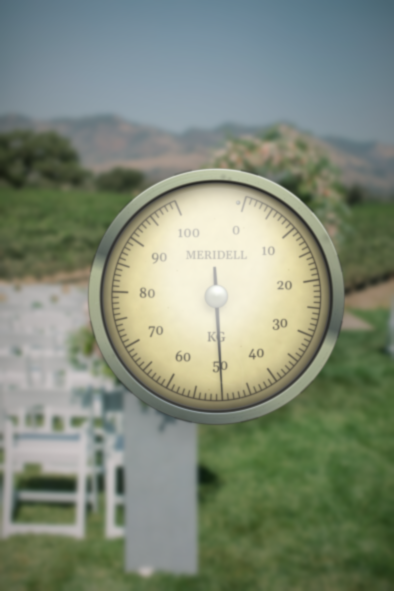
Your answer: 50 kg
